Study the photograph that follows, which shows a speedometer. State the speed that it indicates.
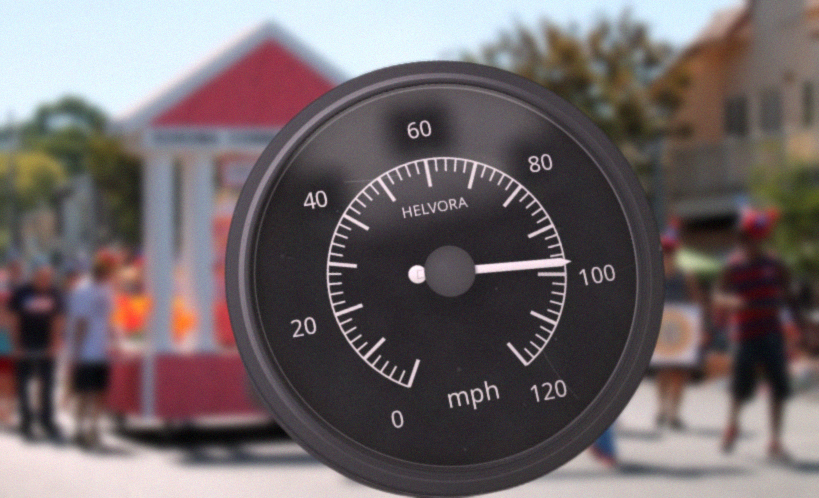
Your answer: 98 mph
